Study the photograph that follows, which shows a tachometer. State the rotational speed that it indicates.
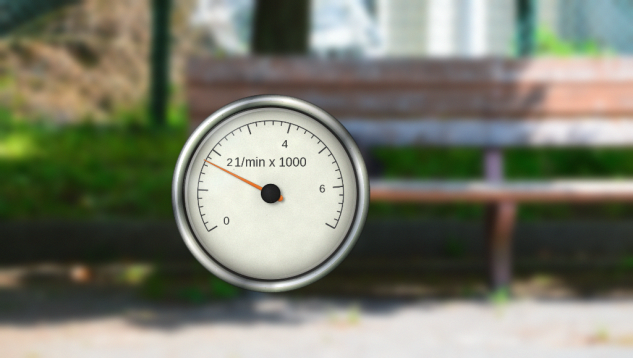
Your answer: 1700 rpm
